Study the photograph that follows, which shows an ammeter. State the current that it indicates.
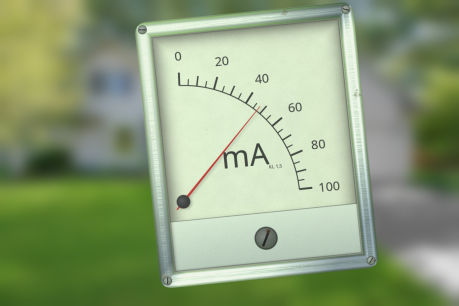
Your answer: 47.5 mA
